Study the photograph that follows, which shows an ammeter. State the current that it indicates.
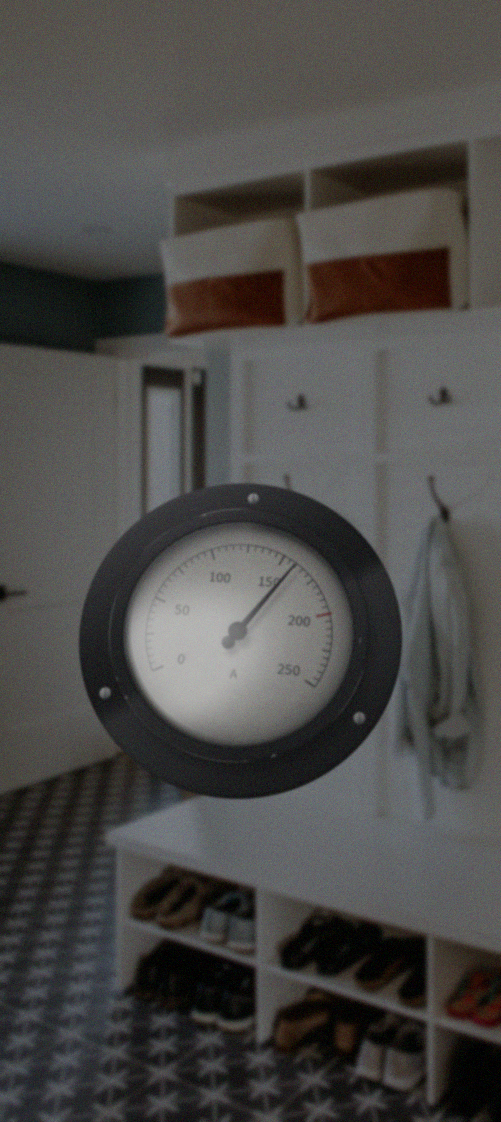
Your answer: 160 A
